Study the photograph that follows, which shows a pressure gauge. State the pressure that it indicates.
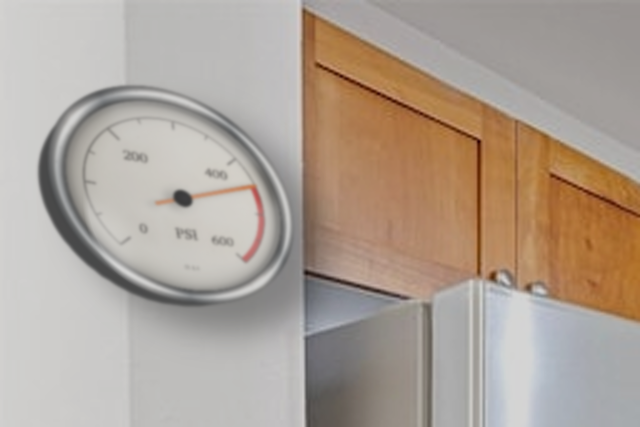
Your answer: 450 psi
